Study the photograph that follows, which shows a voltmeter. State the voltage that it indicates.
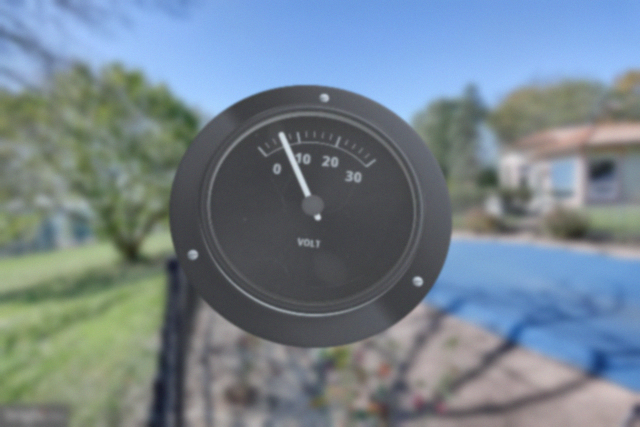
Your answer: 6 V
